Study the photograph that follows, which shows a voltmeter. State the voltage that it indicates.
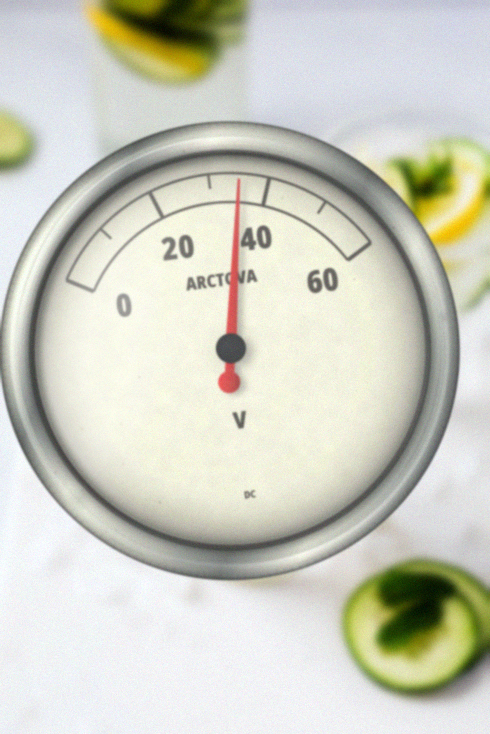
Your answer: 35 V
